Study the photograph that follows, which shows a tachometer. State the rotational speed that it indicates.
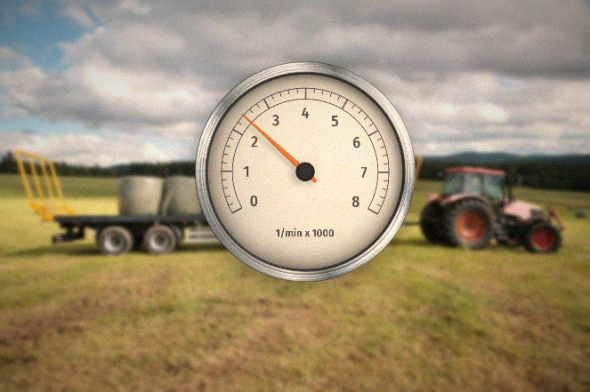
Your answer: 2400 rpm
